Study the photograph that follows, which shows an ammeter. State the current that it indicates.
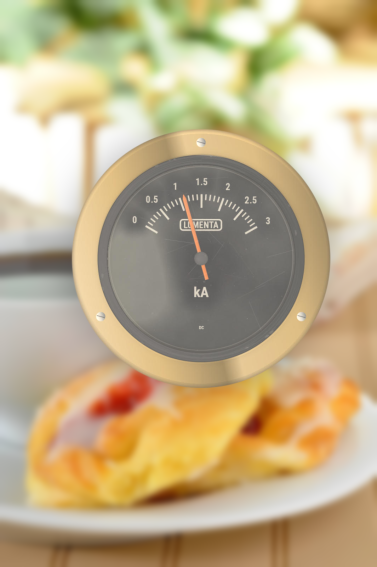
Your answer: 1.1 kA
